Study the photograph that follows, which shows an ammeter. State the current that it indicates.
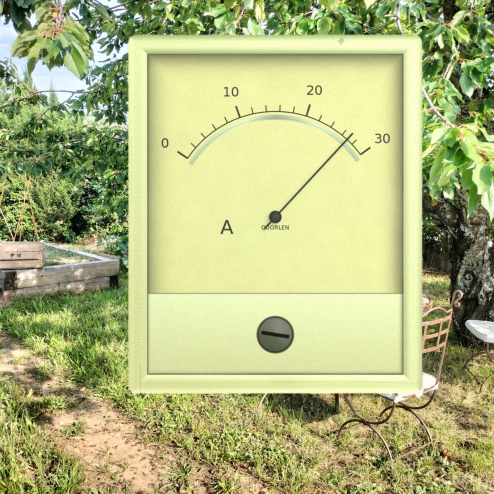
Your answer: 27 A
